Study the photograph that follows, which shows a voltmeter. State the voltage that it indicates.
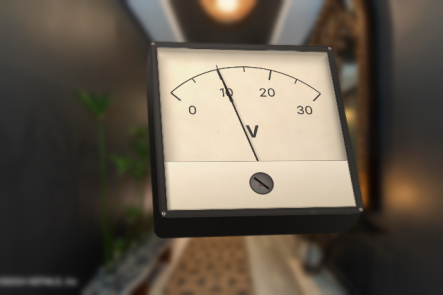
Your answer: 10 V
